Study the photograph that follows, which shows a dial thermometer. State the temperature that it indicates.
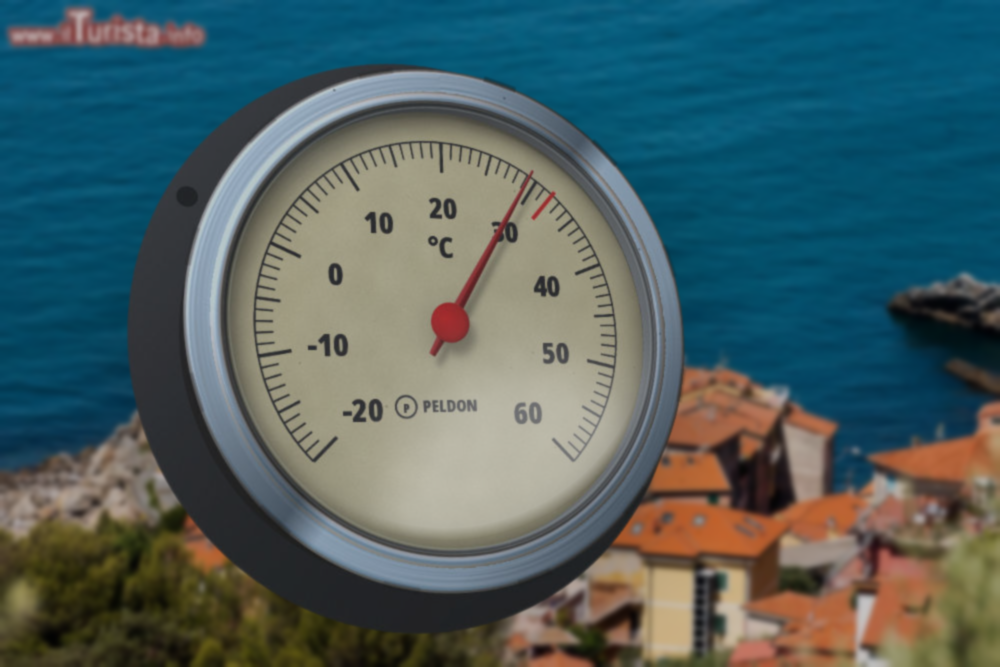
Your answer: 29 °C
